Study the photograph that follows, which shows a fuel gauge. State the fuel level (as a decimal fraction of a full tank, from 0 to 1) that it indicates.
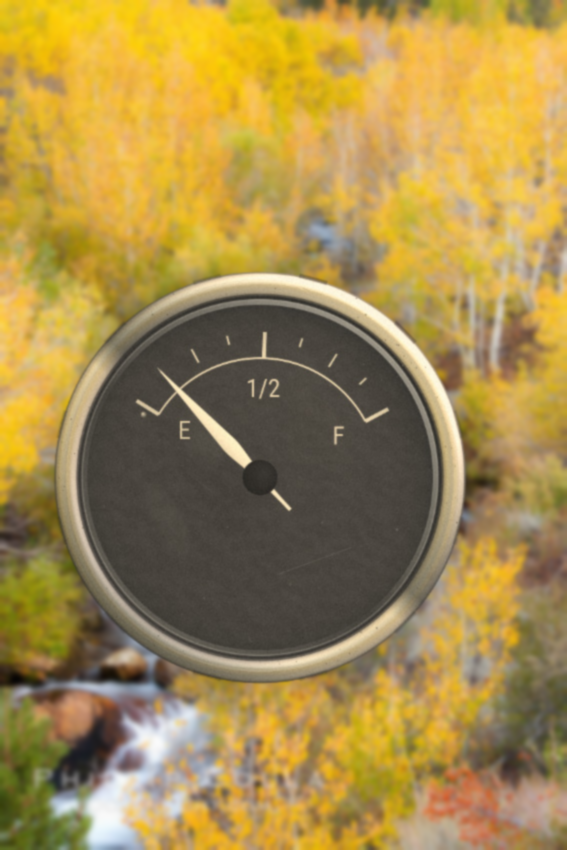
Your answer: 0.125
